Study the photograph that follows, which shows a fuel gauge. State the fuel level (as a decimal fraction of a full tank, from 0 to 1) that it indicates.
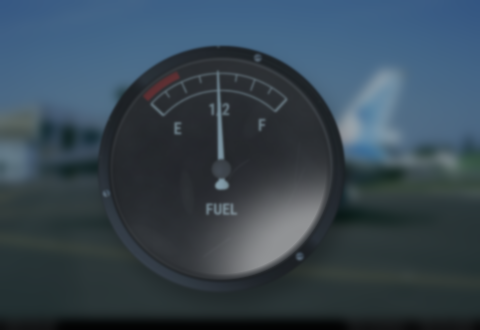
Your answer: 0.5
